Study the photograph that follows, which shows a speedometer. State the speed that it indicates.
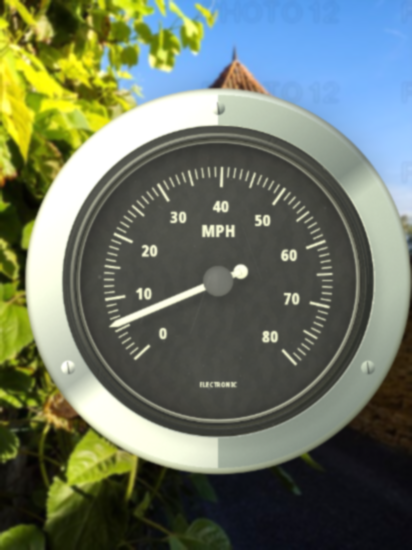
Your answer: 6 mph
